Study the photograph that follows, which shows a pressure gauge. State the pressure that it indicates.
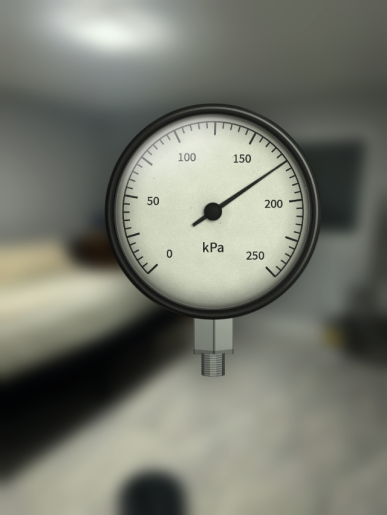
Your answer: 175 kPa
